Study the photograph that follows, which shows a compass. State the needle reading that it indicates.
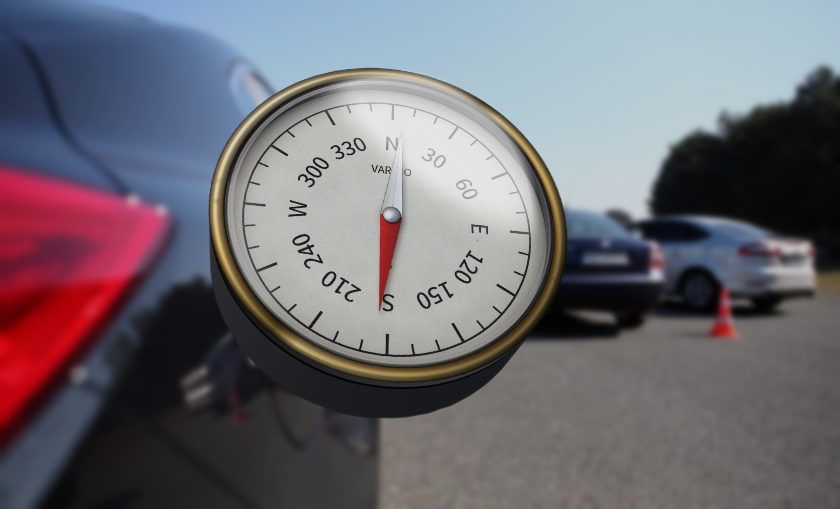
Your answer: 185 °
